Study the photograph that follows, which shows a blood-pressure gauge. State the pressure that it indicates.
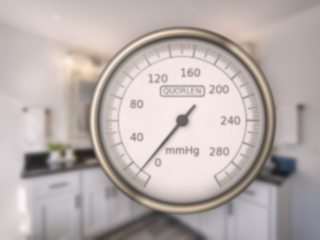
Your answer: 10 mmHg
